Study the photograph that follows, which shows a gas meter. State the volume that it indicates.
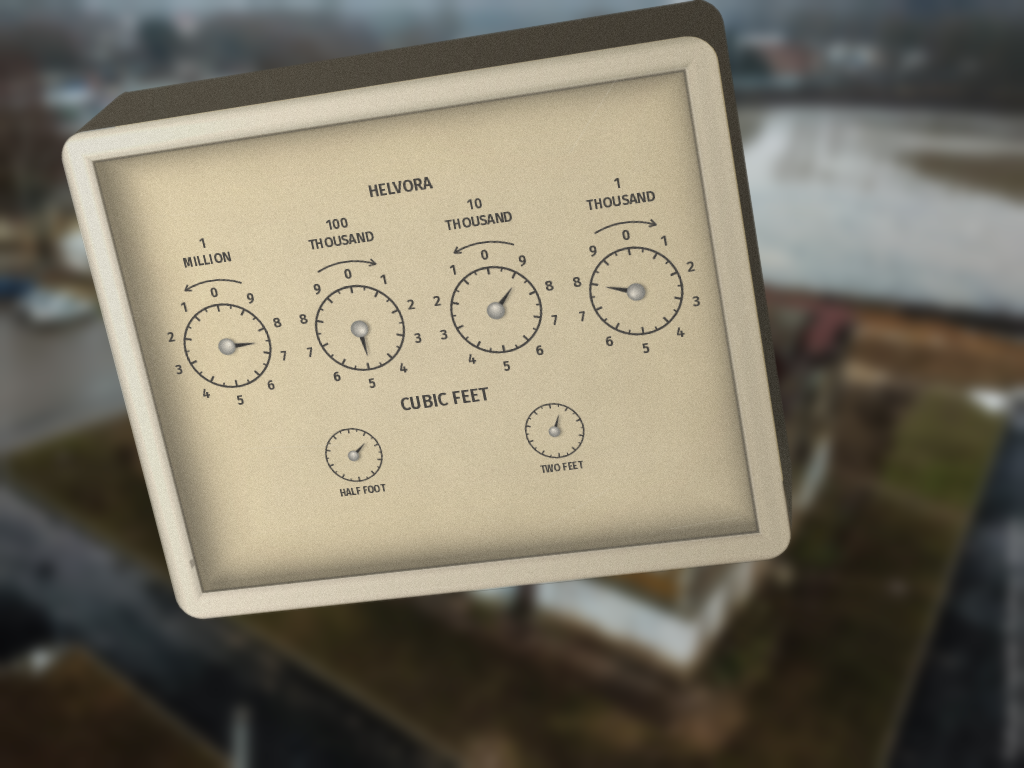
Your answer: 748800 ft³
